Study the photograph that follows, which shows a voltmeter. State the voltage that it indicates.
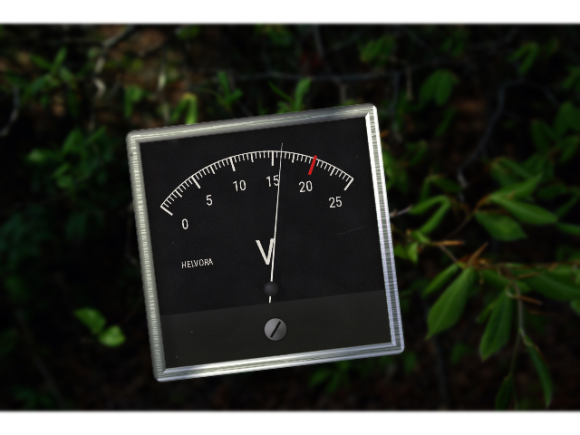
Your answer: 16 V
